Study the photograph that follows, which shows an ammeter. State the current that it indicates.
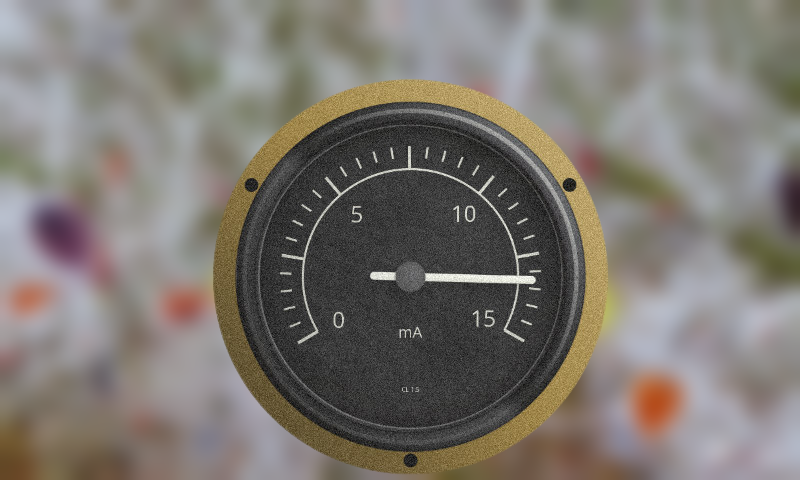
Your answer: 13.25 mA
